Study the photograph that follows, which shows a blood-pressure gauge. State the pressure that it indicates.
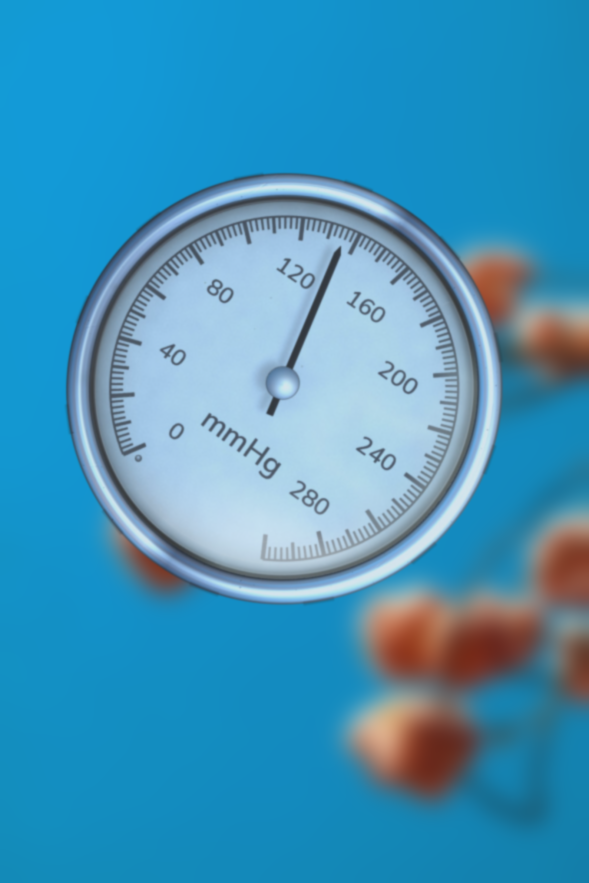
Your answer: 136 mmHg
